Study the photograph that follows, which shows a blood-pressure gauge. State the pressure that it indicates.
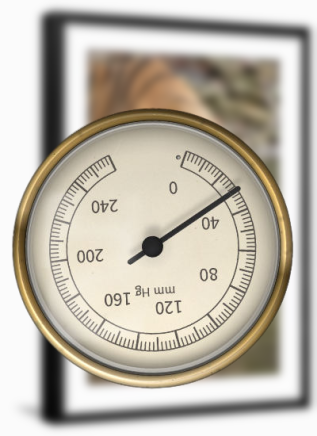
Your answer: 30 mmHg
